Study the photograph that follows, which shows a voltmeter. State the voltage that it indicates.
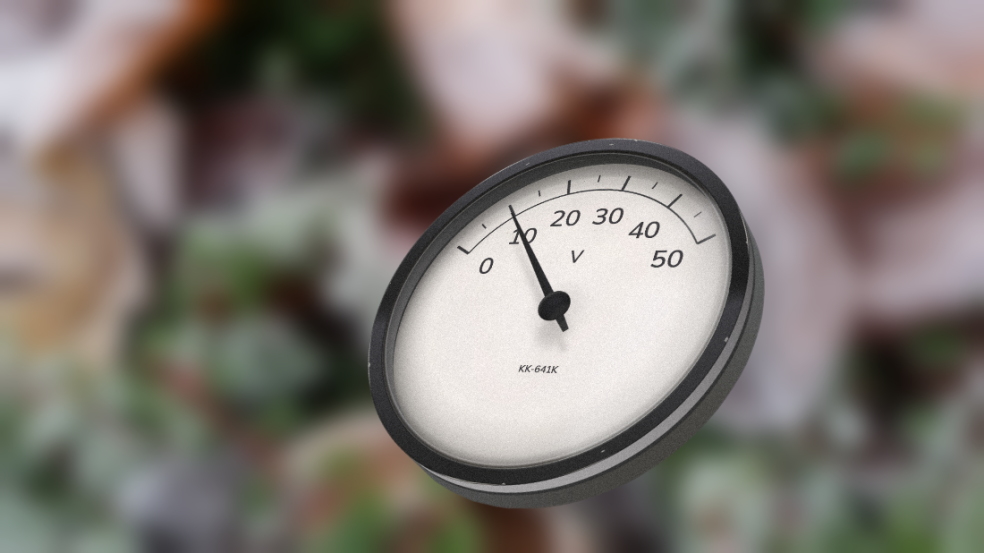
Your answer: 10 V
